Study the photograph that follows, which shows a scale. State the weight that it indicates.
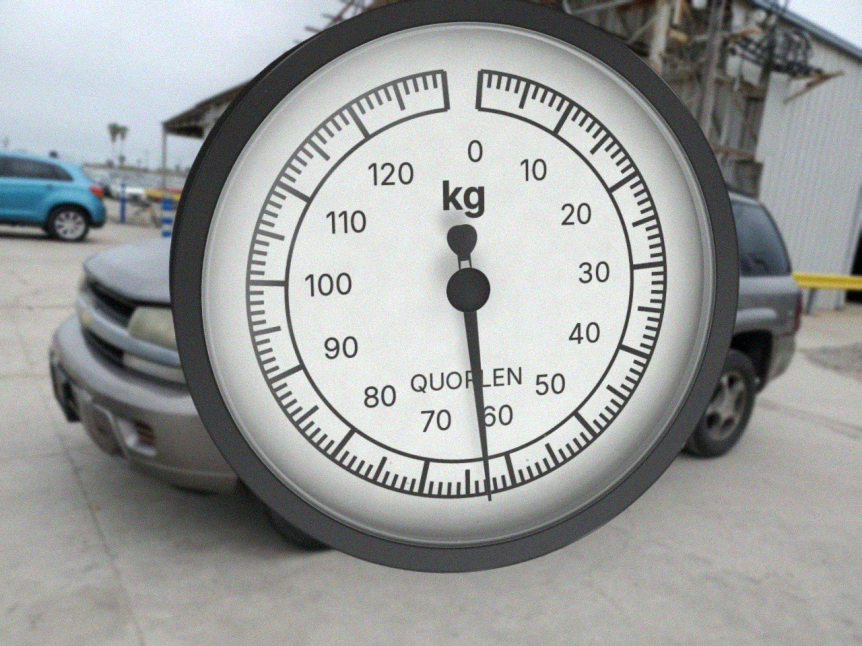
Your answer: 63 kg
